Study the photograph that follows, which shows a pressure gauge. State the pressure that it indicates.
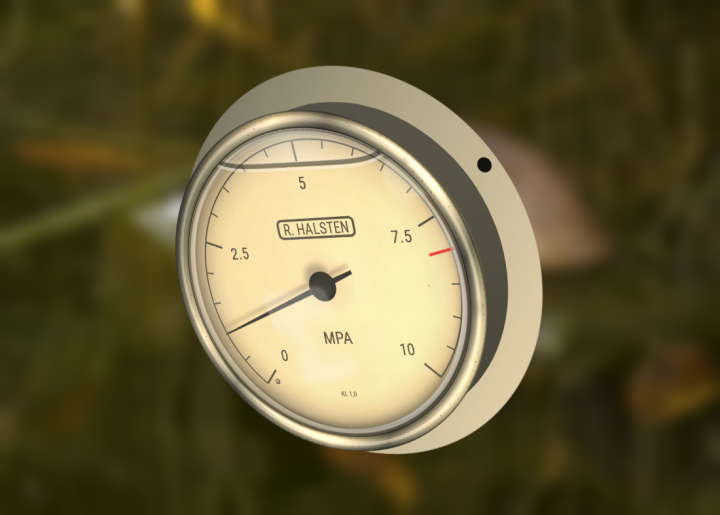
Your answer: 1 MPa
